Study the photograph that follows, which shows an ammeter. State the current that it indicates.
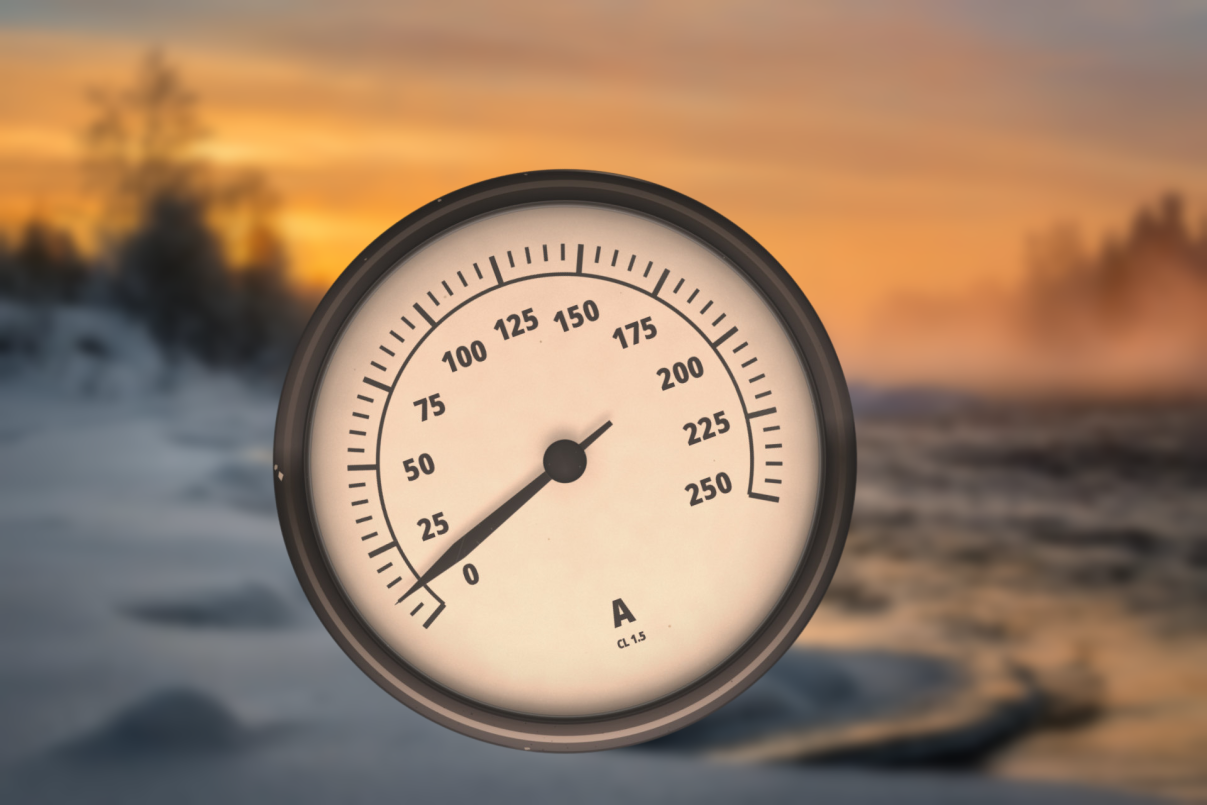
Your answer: 10 A
